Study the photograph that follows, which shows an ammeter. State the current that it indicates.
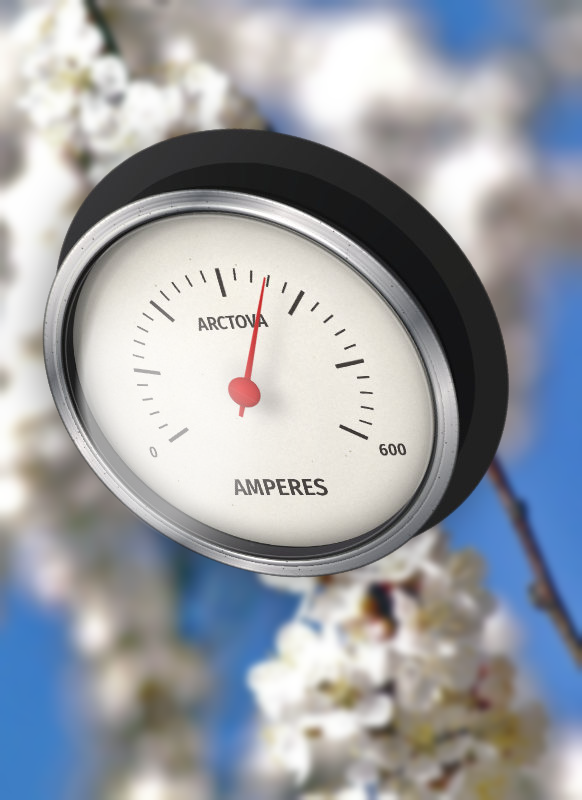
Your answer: 360 A
